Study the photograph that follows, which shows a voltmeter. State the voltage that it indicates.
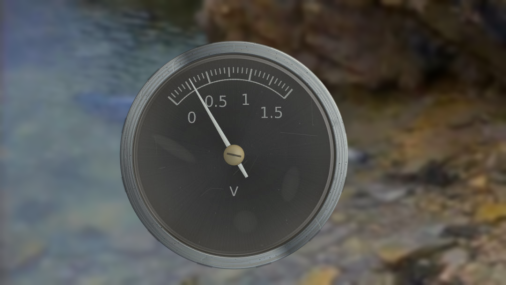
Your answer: 0.3 V
